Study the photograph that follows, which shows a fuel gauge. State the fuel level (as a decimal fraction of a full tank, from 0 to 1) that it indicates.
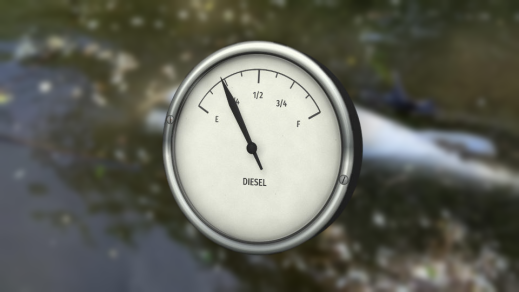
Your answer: 0.25
